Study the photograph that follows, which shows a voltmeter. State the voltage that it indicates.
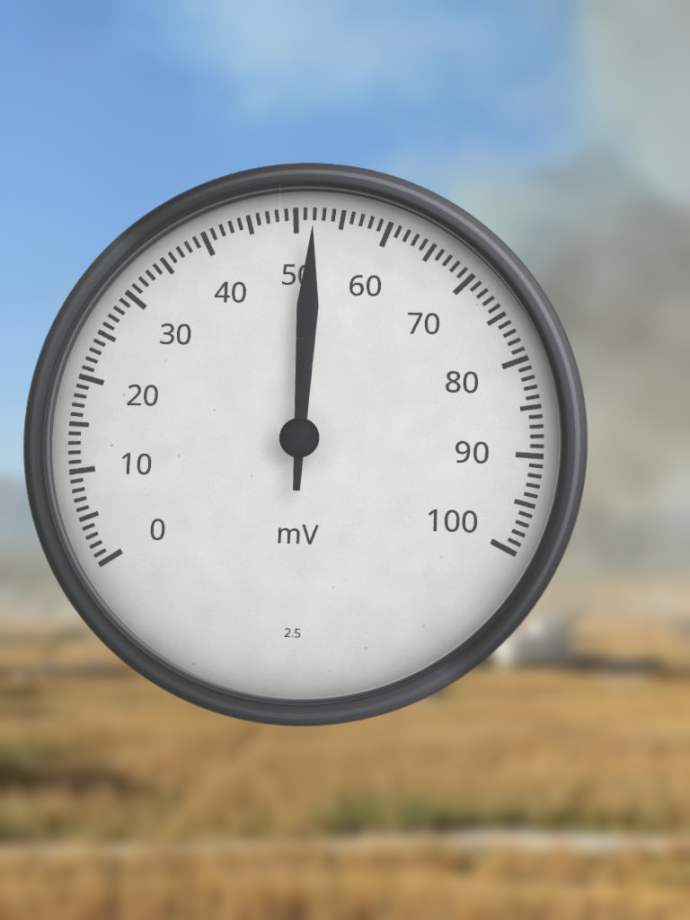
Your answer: 52 mV
